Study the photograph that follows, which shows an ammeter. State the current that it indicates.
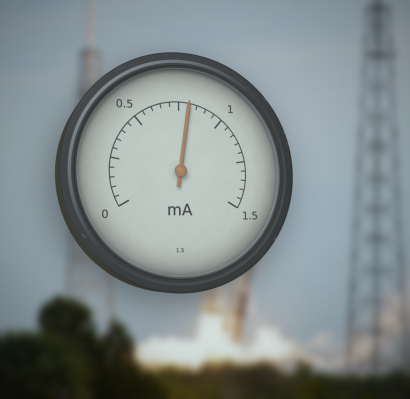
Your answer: 0.8 mA
